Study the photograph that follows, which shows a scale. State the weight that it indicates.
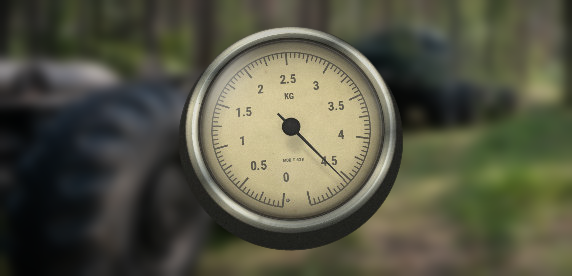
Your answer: 4.55 kg
